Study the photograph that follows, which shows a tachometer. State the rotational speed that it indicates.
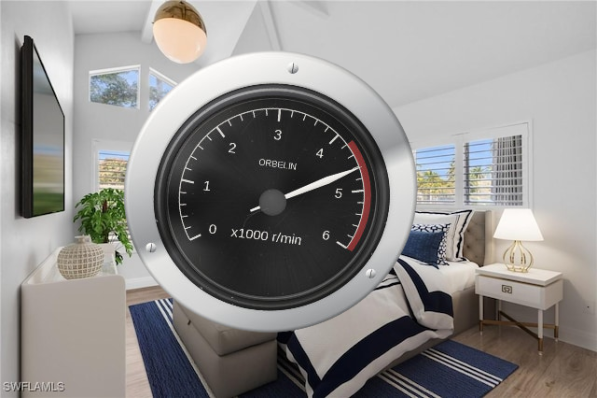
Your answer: 4600 rpm
